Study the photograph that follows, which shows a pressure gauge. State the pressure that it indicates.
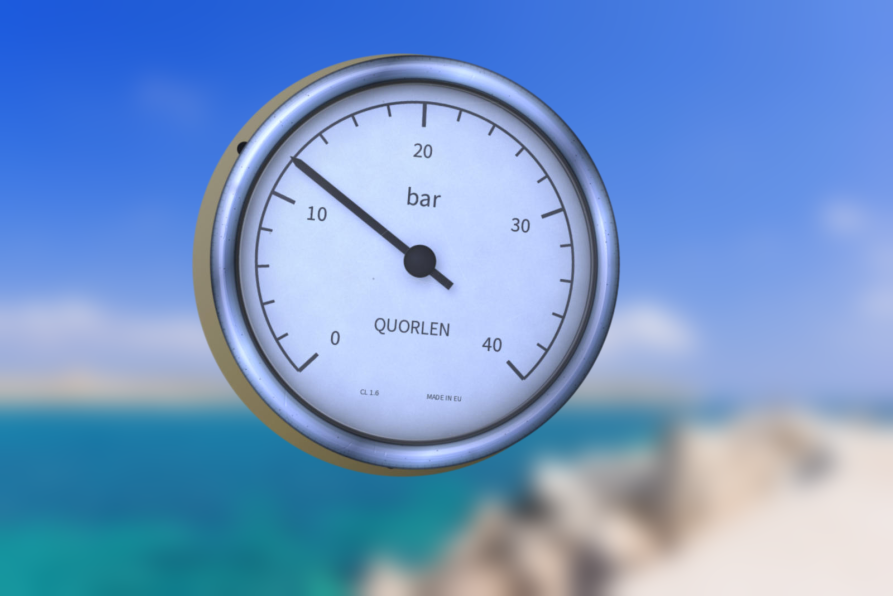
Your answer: 12 bar
